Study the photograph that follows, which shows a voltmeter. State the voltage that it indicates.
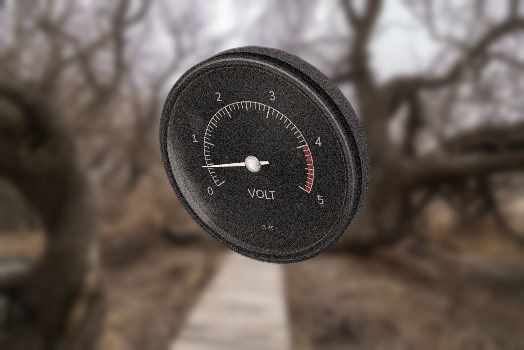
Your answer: 0.5 V
